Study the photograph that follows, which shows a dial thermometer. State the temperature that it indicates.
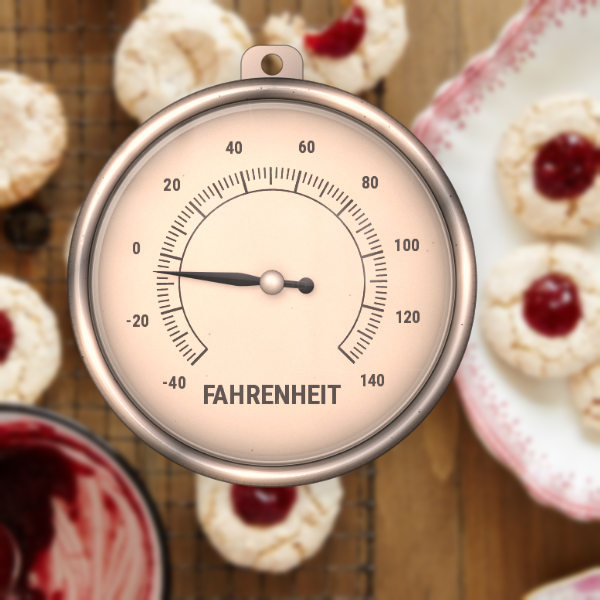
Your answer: -6 °F
